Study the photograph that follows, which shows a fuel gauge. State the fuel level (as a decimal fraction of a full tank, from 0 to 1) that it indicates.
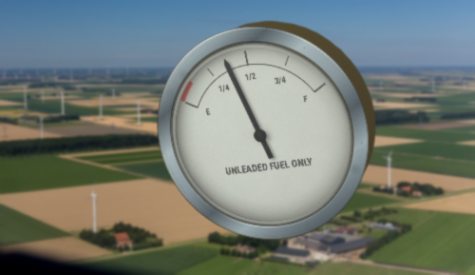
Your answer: 0.375
